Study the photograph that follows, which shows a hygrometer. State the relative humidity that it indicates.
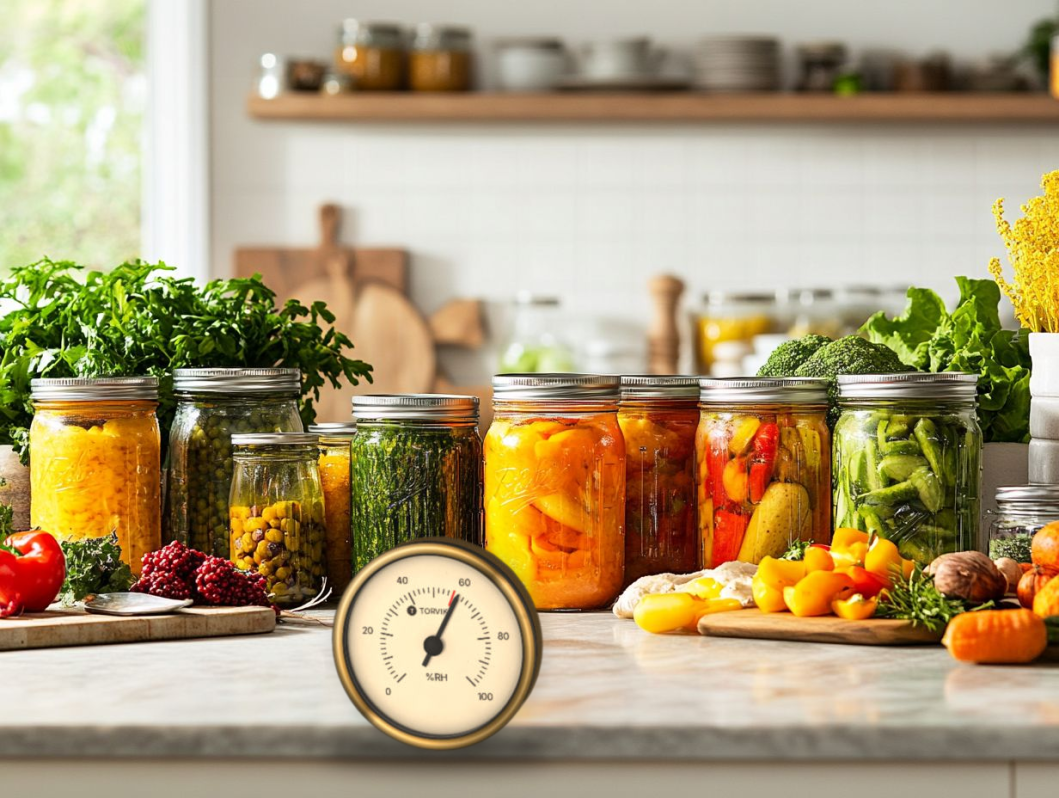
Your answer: 60 %
